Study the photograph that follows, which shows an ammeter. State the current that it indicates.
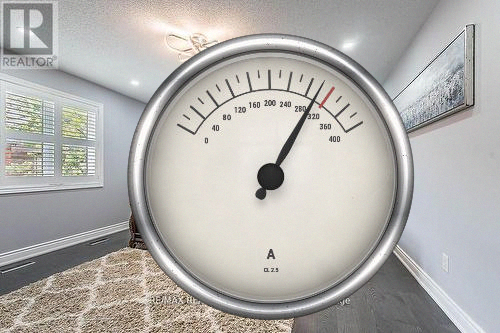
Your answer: 300 A
